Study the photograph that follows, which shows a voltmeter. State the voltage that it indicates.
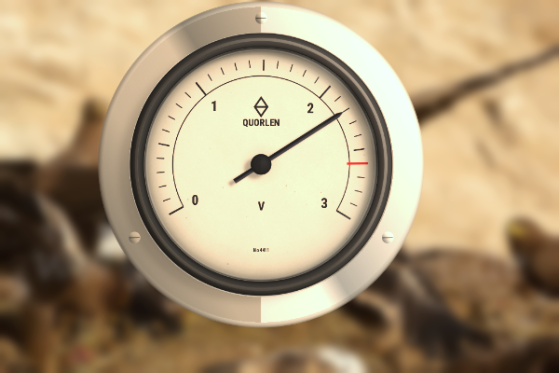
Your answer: 2.2 V
